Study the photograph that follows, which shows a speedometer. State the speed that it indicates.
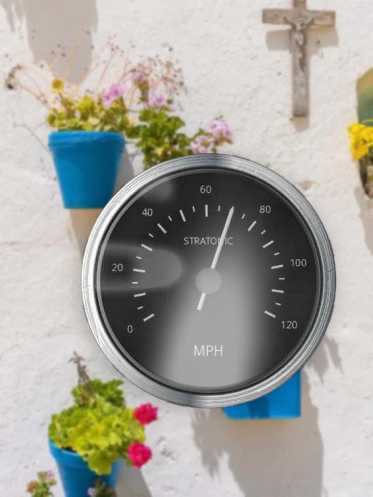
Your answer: 70 mph
